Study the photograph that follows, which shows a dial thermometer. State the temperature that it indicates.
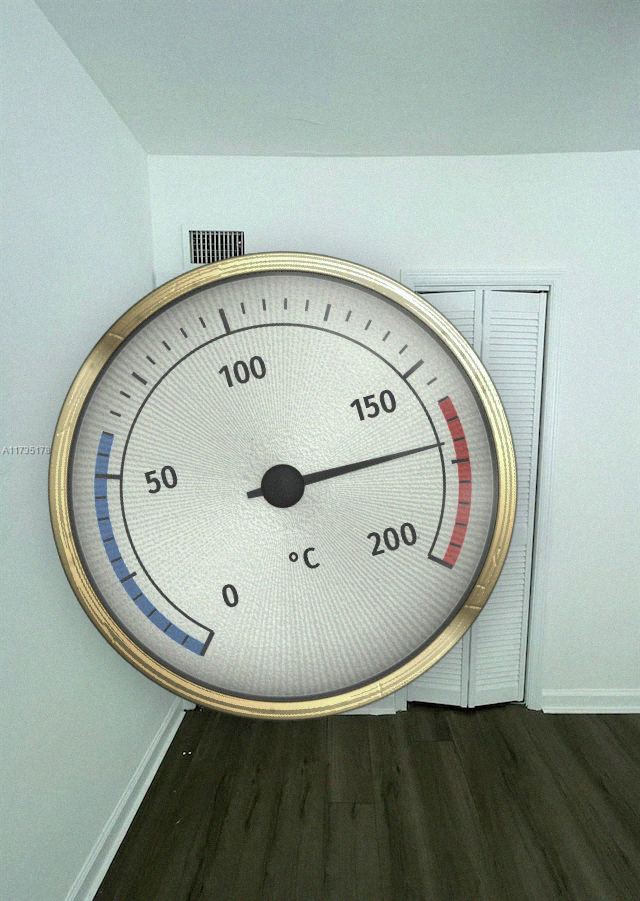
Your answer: 170 °C
